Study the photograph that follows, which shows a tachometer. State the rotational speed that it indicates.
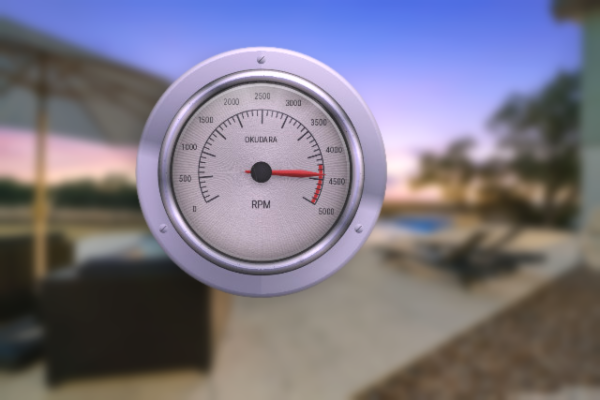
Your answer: 4400 rpm
